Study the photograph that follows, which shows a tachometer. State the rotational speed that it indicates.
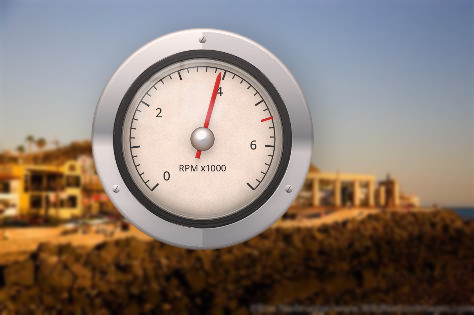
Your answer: 3900 rpm
